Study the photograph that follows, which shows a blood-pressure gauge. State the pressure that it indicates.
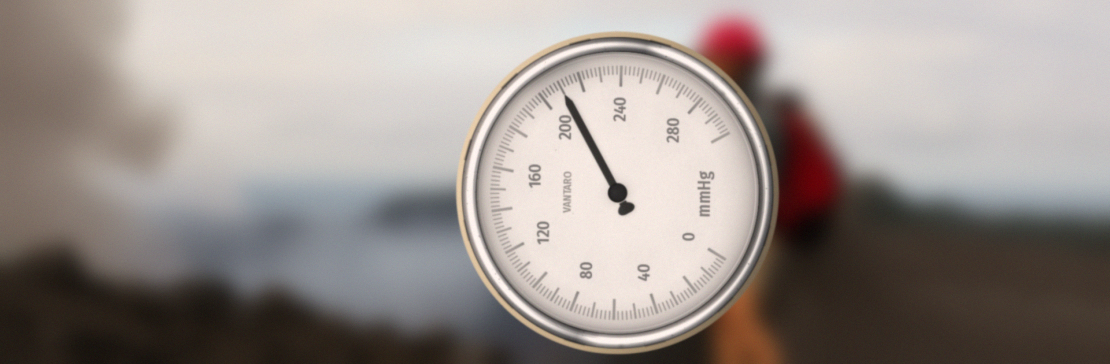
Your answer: 210 mmHg
